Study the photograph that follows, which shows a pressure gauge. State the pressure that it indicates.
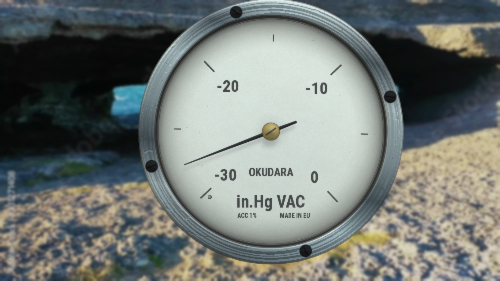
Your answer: -27.5 inHg
